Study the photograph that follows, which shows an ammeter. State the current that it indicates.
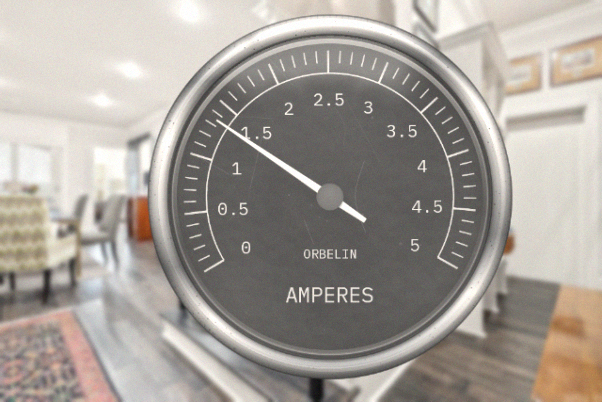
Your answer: 1.35 A
